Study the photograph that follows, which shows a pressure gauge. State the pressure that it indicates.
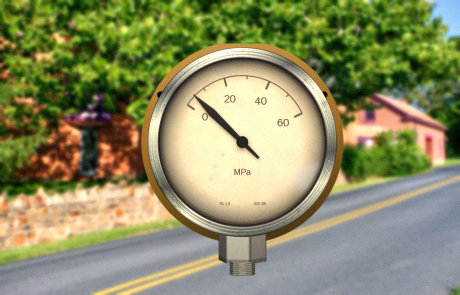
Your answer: 5 MPa
